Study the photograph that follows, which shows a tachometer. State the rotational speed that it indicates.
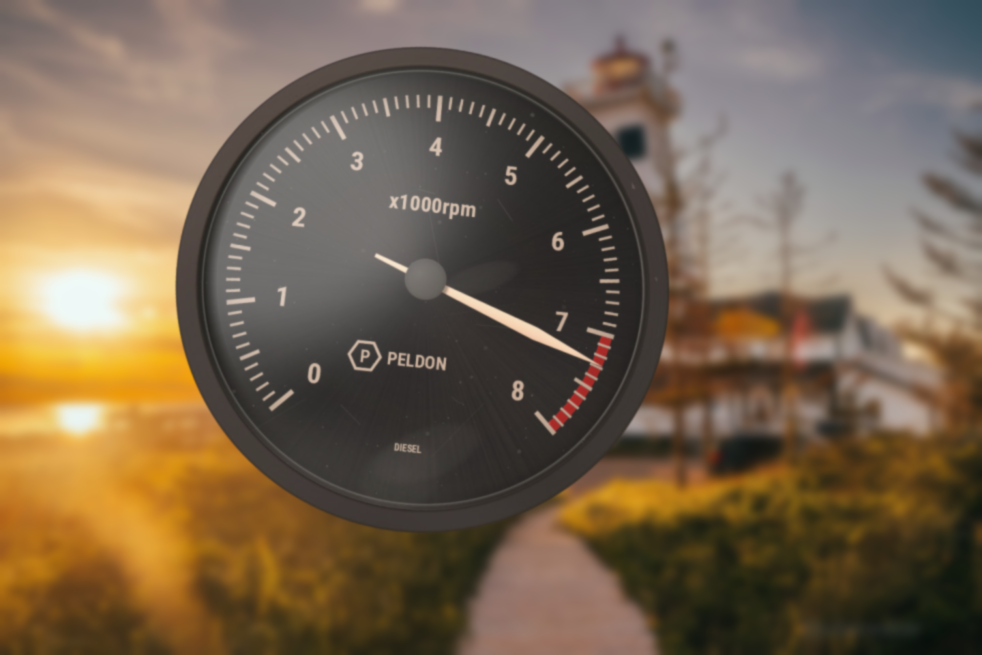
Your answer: 7300 rpm
